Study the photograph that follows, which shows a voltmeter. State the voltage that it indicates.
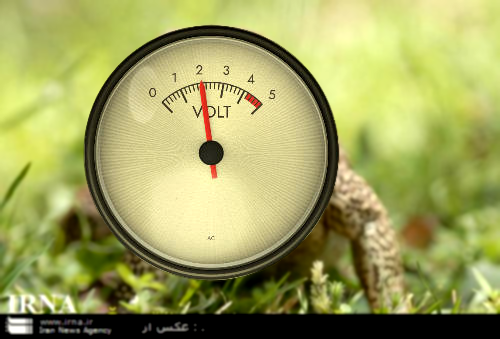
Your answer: 2 V
